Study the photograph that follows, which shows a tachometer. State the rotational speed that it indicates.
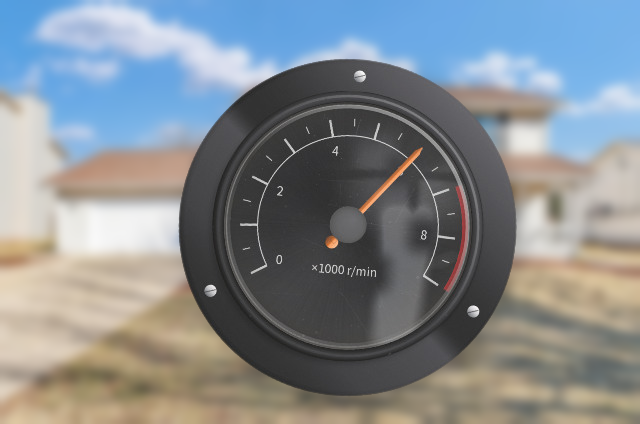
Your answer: 6000 rpm
